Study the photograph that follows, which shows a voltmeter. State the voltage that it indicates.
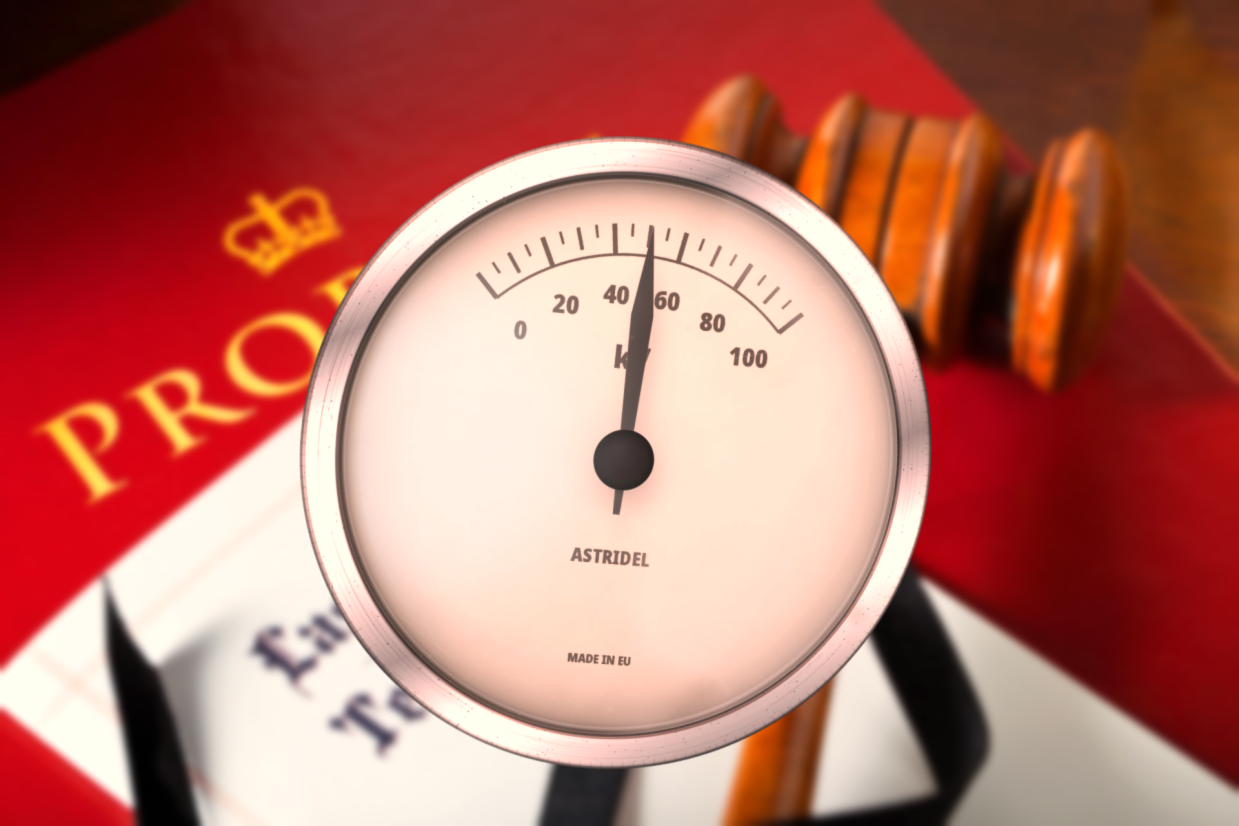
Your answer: 50 kV
